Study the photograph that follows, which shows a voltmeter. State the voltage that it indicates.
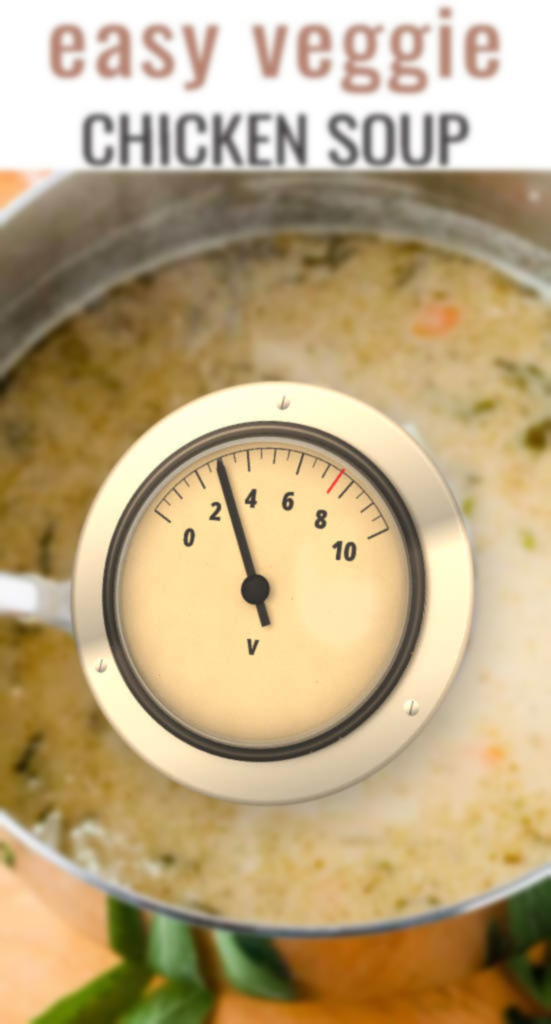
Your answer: 3 V
